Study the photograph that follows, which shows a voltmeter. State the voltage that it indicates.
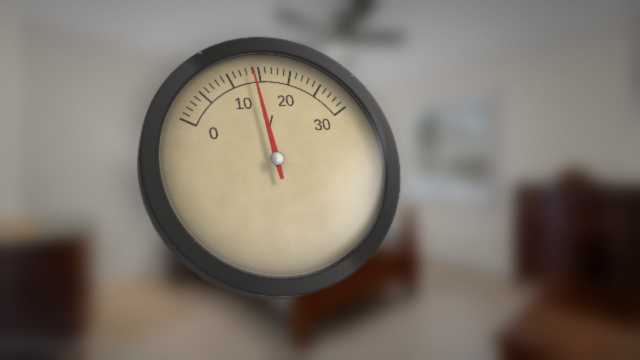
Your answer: 14 V
